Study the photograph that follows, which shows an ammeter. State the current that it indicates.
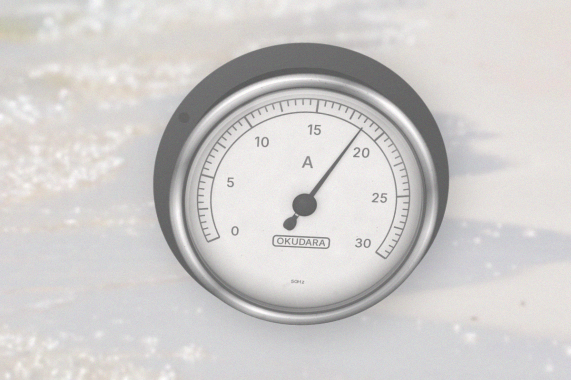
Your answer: 18.5 A
